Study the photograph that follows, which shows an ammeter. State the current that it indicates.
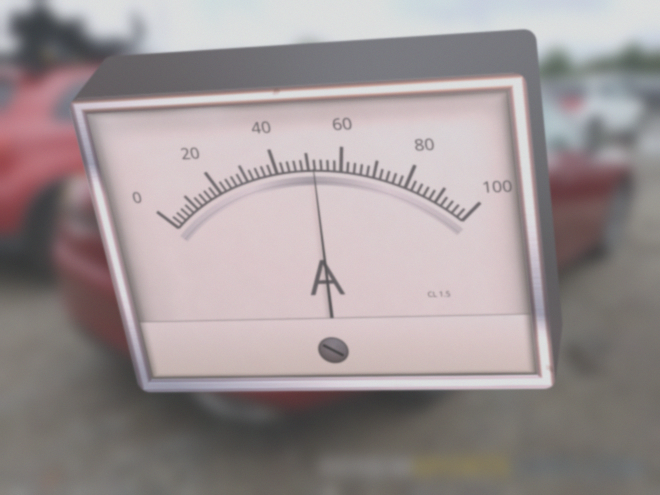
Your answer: 52 A
